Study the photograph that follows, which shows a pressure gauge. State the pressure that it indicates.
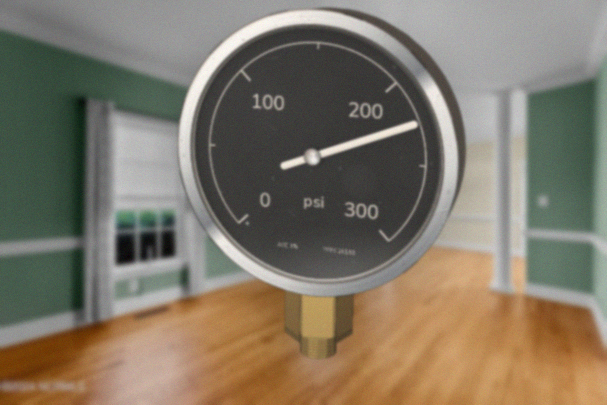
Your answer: 225 psi
